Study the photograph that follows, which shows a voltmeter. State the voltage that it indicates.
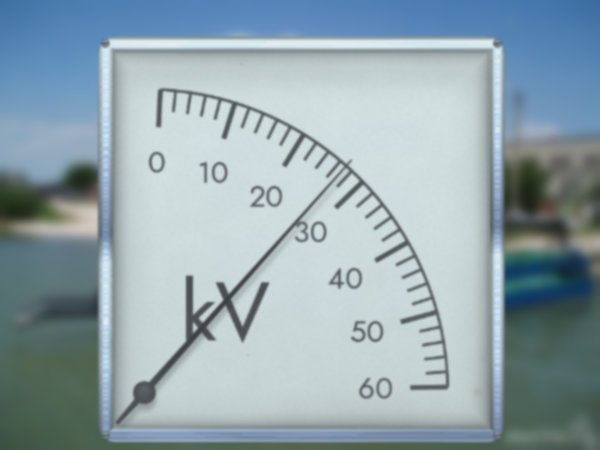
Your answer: 27 kV
